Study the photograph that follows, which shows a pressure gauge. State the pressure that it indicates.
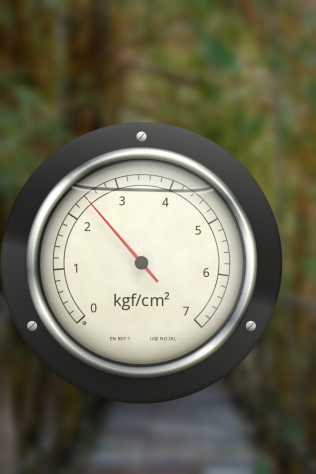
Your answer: 2.4 kg/cm²
